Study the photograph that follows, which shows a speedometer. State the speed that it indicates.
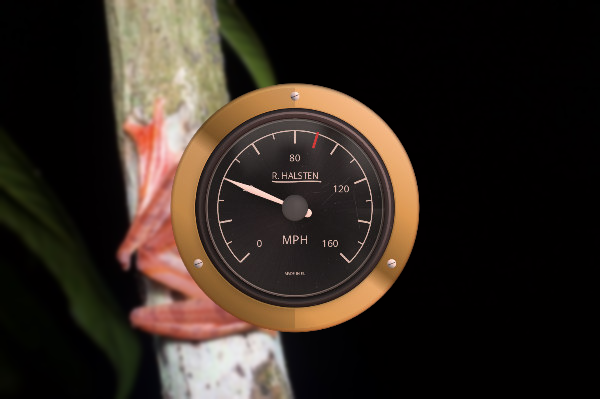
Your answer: 40 mph
